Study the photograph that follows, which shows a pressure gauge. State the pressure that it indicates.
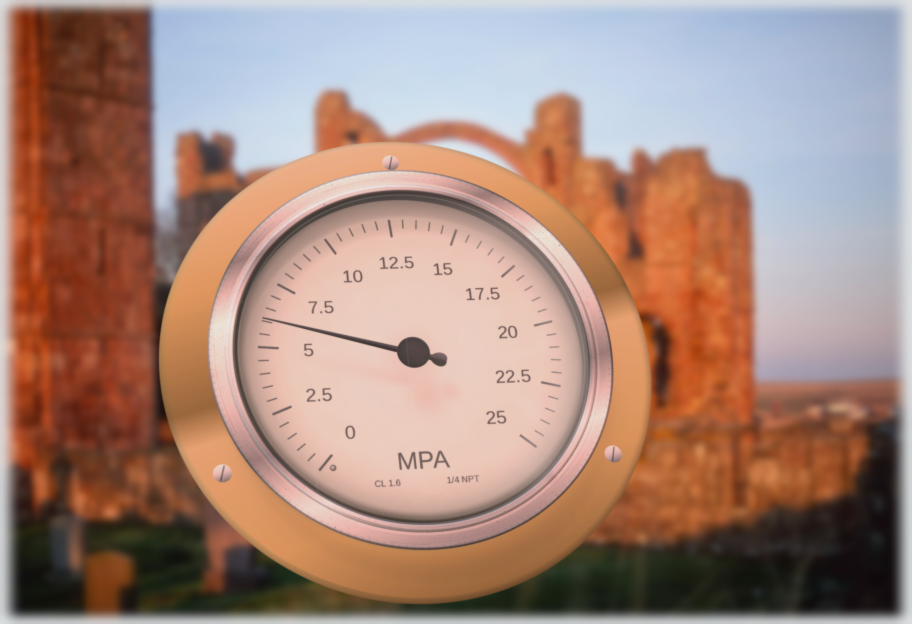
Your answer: 6 MPa
